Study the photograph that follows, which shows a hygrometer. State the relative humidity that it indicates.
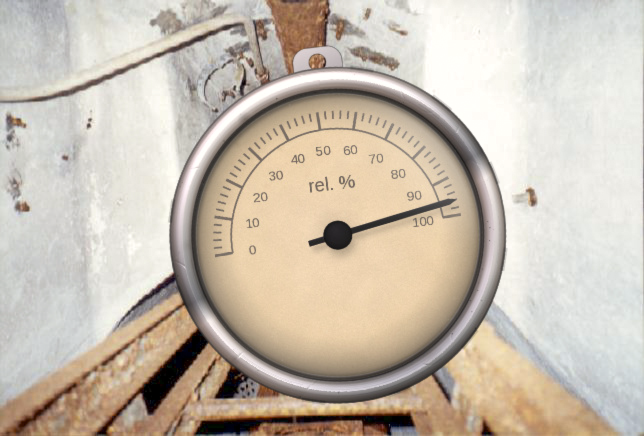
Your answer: 96 %
